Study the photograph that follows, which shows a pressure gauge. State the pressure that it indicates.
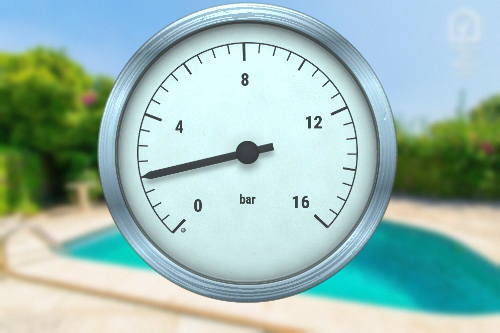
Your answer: 2 bar
